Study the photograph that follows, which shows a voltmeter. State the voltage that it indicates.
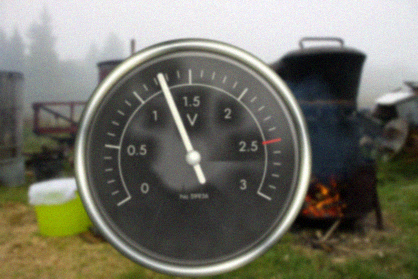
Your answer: 1.25 V
